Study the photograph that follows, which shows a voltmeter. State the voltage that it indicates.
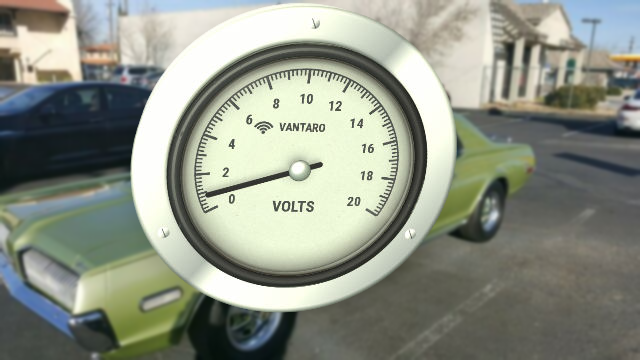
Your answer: 1 V
